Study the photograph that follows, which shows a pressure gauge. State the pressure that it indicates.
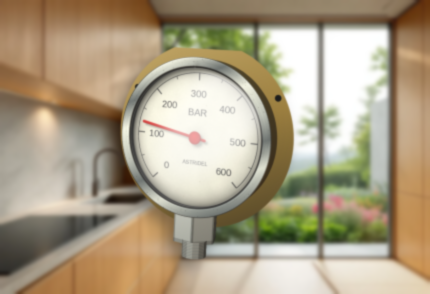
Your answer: 125 bar
